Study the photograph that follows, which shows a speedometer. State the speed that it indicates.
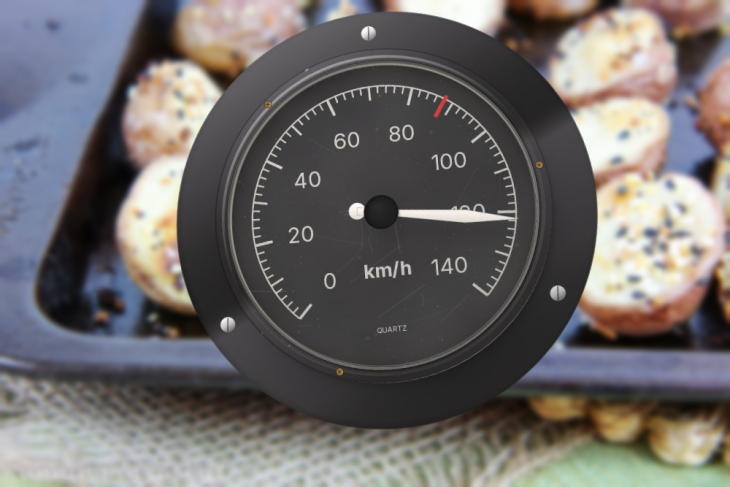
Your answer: 122 km/h
